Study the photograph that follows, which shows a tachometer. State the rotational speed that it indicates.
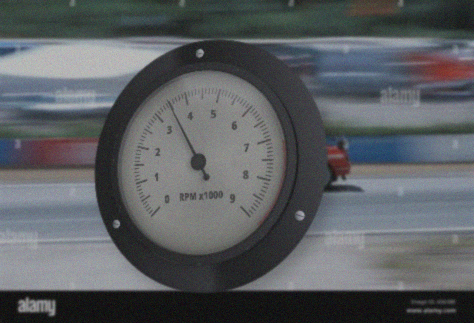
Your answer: 3500 rpm
